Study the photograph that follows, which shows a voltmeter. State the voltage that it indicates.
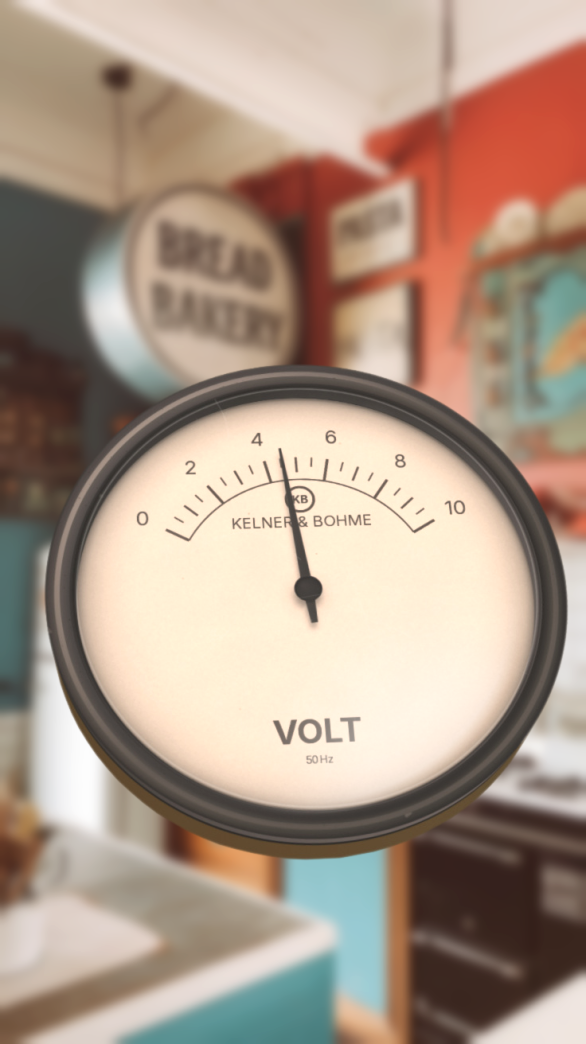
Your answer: 4.5 V
